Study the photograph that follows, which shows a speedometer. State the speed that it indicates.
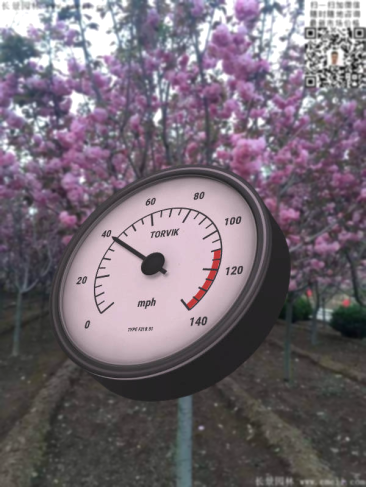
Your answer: 40 mph
